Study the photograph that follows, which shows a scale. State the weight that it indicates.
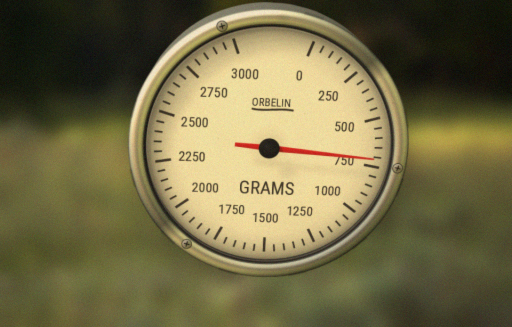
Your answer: 700 g
